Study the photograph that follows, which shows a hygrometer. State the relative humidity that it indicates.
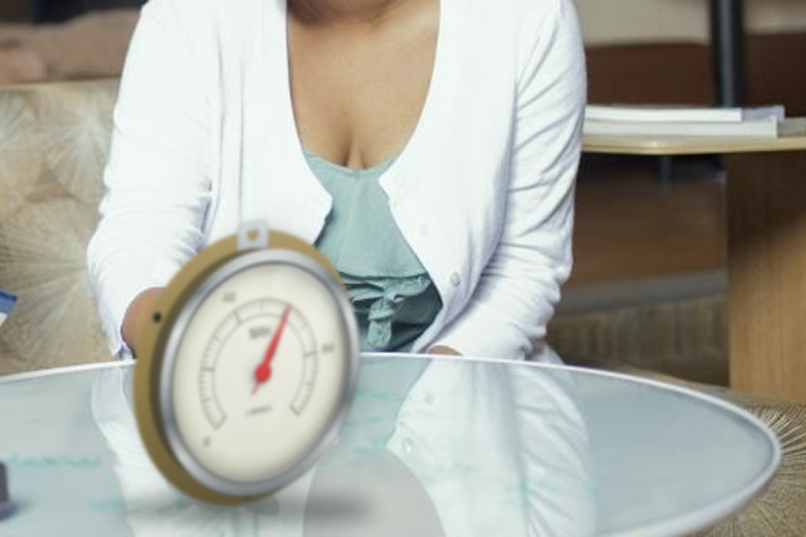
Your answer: 60 %
